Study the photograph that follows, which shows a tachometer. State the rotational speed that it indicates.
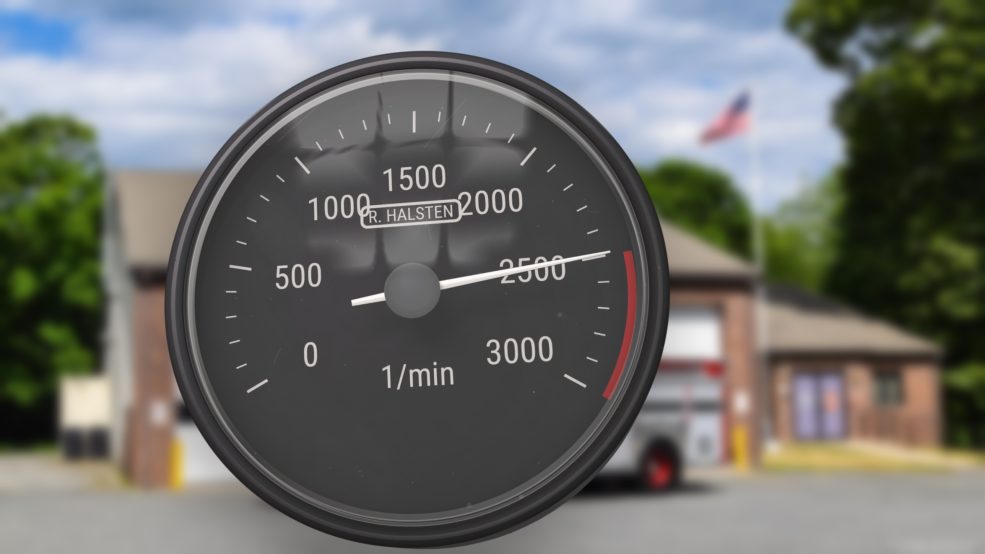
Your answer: 2500 rpm
